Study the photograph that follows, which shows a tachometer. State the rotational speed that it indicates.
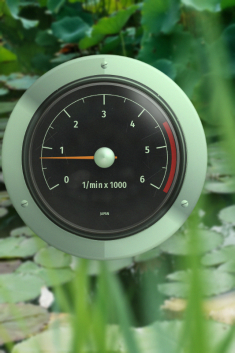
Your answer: 750 rpm
